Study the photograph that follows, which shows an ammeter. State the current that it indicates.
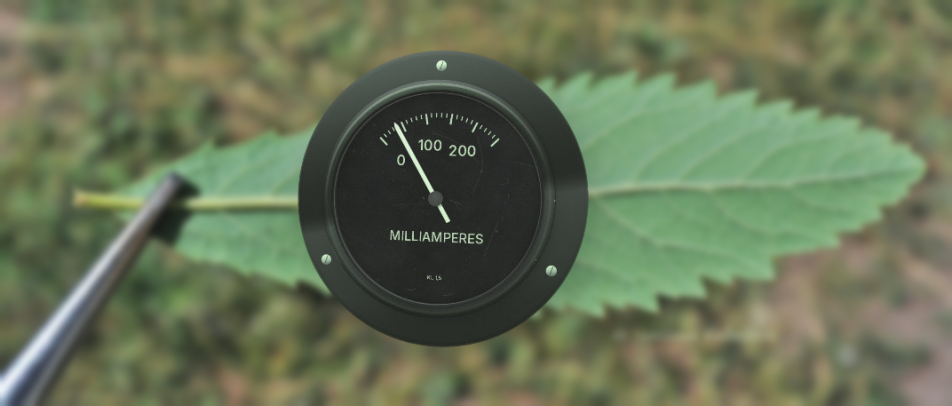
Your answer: 40 mA
